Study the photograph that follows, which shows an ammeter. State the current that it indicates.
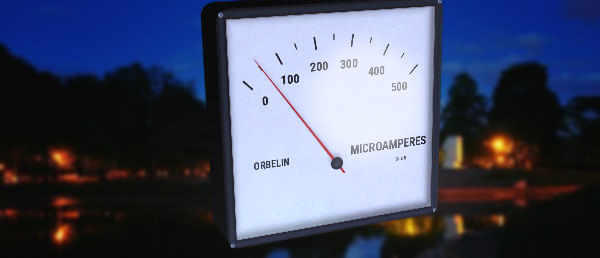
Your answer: 50 µA
